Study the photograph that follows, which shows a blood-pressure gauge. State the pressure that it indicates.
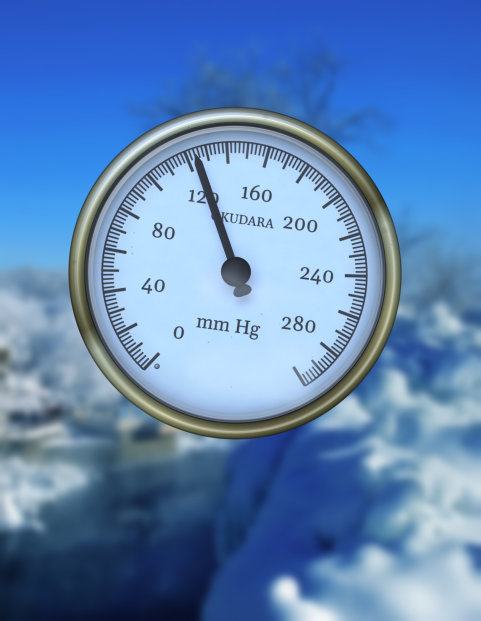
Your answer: 124 mmHg
